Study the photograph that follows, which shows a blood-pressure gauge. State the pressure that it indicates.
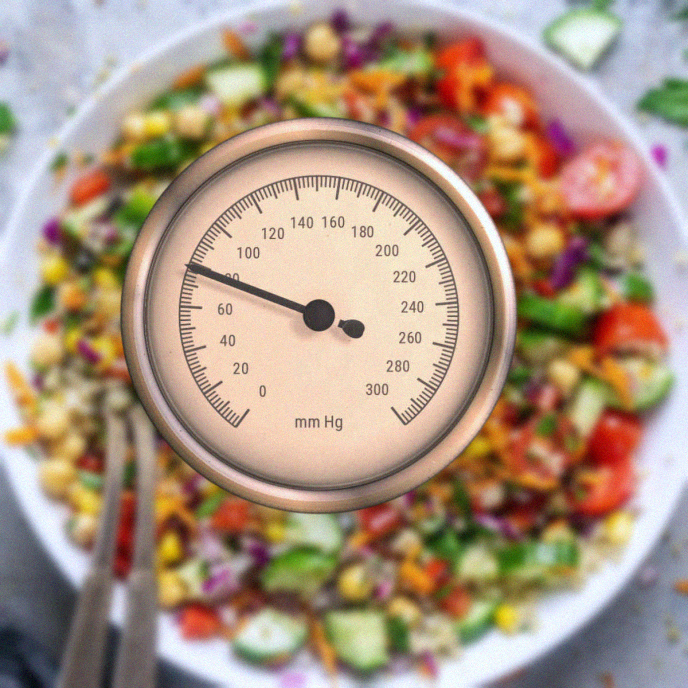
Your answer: 78 mmHg
